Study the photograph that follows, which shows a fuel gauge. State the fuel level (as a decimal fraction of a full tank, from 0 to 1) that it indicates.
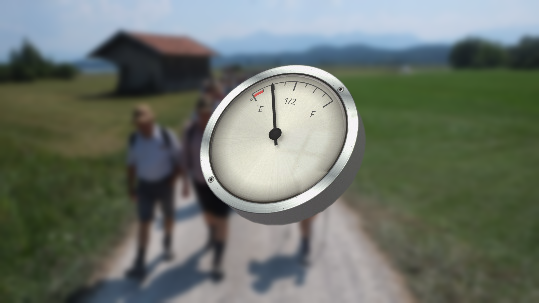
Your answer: 0.25
